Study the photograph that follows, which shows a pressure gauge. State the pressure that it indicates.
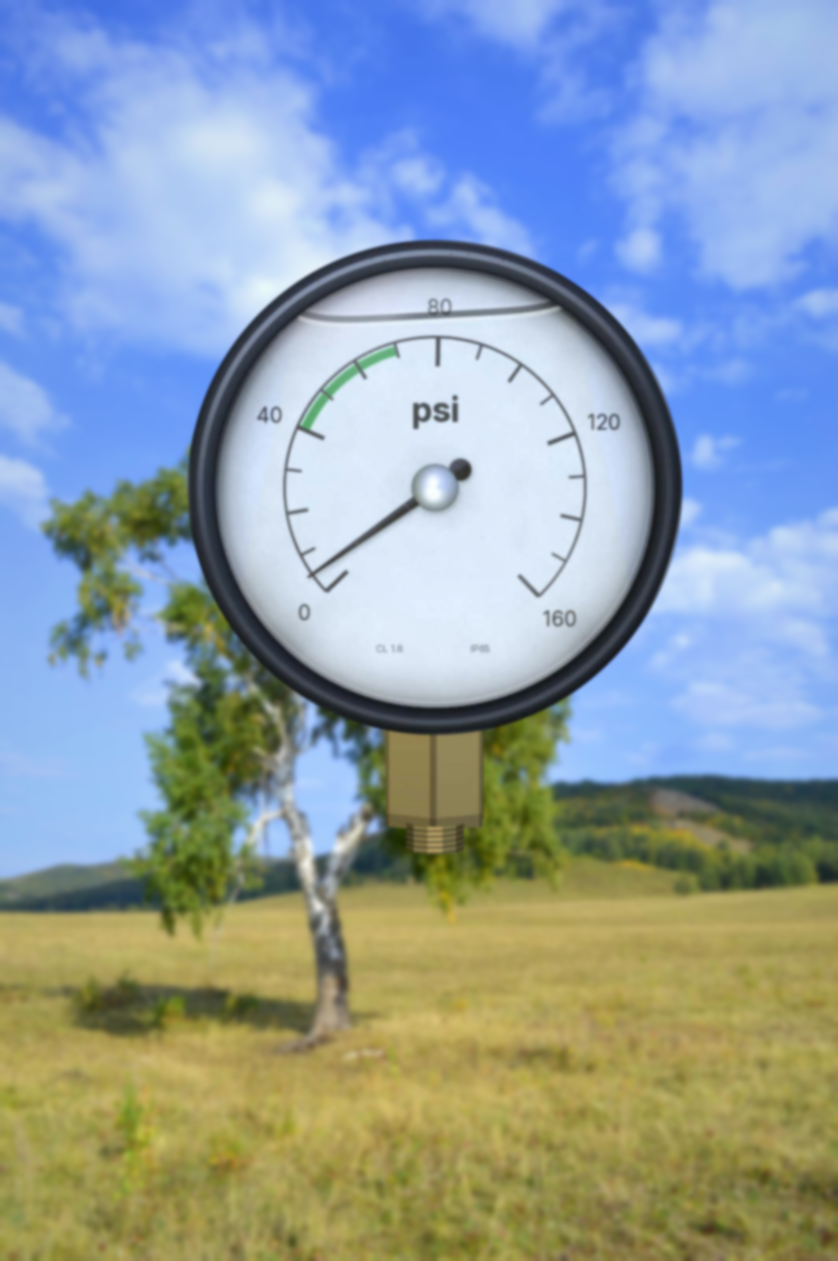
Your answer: 5 psi
